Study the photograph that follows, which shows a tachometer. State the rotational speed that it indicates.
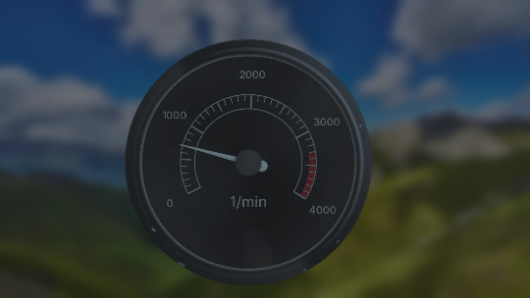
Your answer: 700 rpm
